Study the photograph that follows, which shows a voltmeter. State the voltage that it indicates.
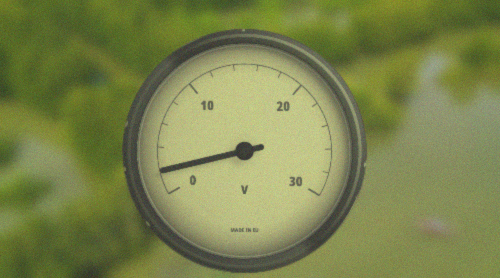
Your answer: 2 V
